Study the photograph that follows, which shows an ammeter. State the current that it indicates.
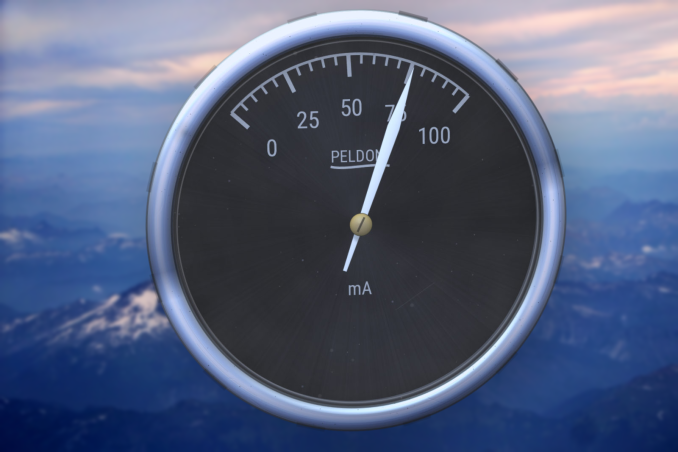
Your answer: 75 mA
